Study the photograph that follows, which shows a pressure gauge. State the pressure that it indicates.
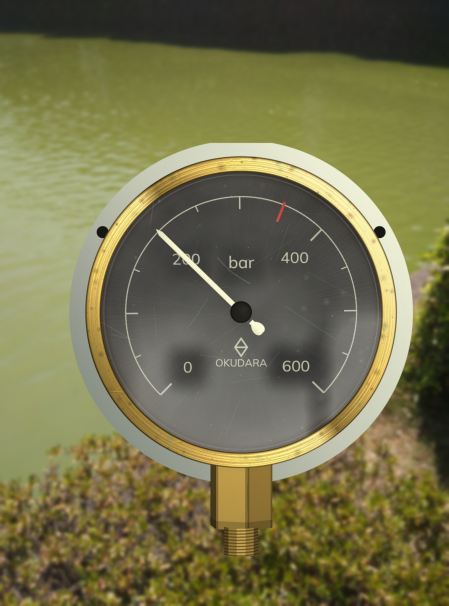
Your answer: 200 bar
